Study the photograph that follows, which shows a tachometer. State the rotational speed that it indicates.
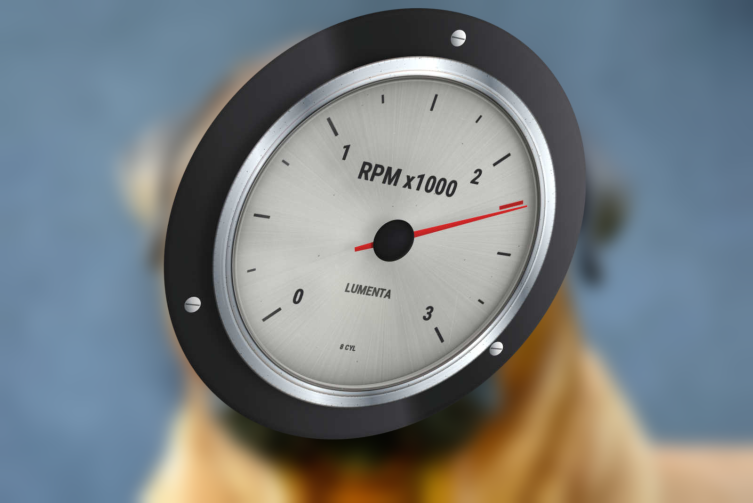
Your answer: 2250 rpm
